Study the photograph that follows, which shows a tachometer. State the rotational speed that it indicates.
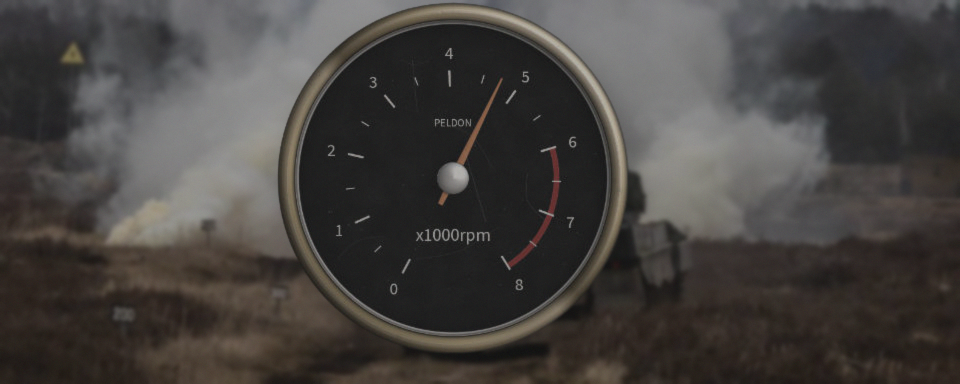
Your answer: 4750 rpm
